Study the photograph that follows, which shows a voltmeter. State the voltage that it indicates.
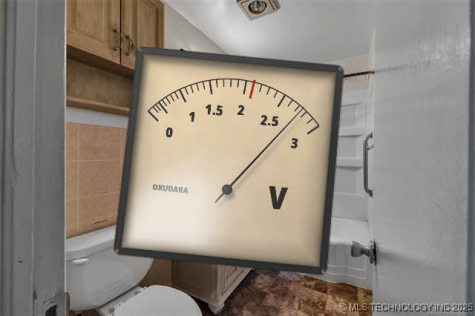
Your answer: 2.75 V
